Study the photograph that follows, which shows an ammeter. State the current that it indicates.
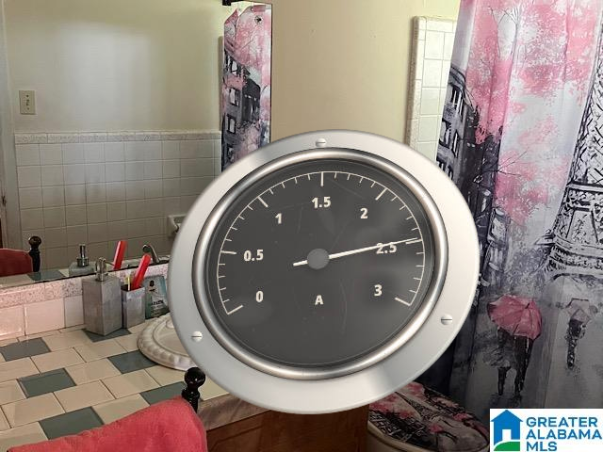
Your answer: 2.5 A
